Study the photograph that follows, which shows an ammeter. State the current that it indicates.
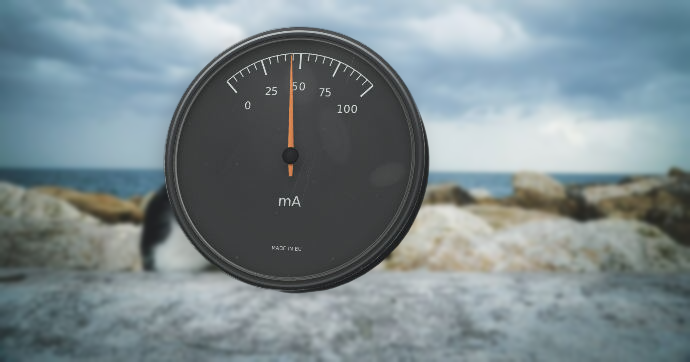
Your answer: 45 mA
